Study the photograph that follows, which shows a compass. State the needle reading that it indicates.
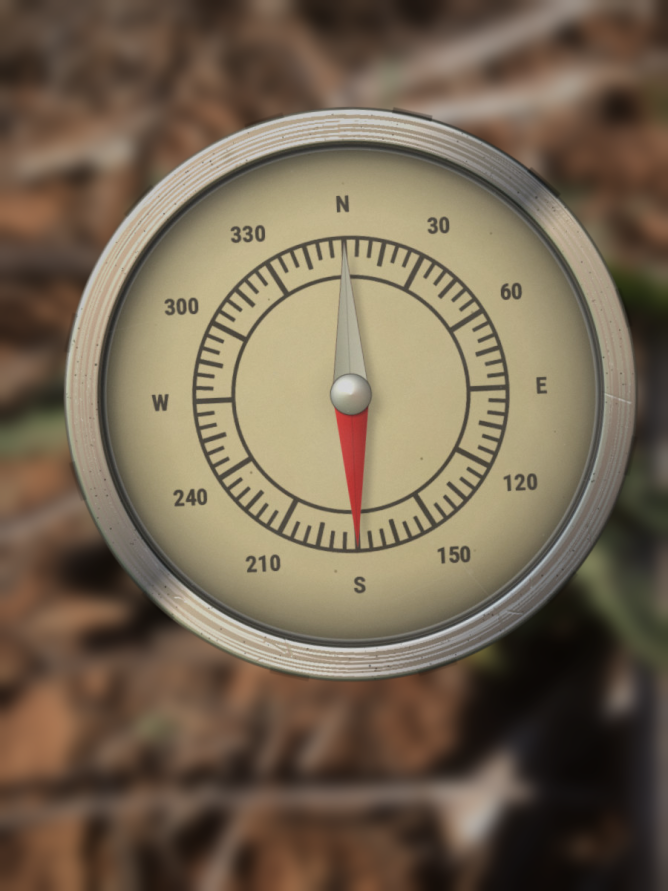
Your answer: 180 °
